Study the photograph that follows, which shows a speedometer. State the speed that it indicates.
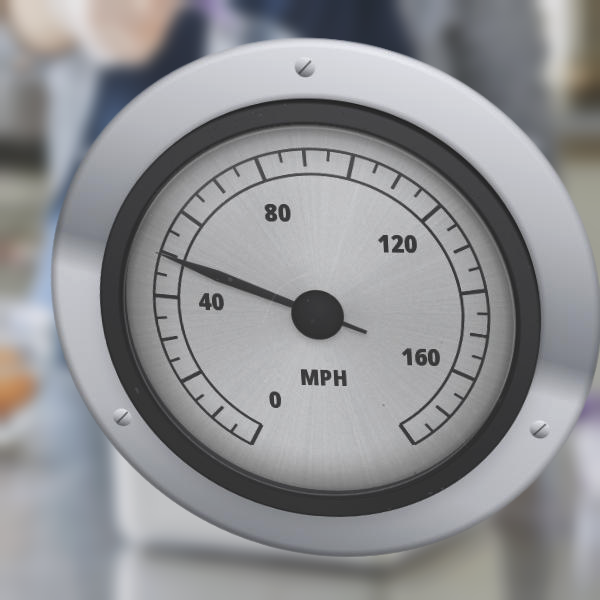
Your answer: 50 mph
